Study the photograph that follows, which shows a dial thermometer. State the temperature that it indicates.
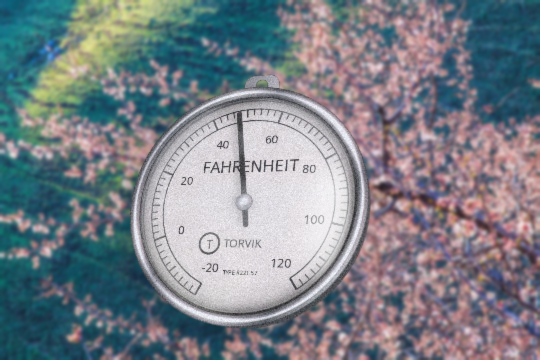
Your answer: 48 °F
